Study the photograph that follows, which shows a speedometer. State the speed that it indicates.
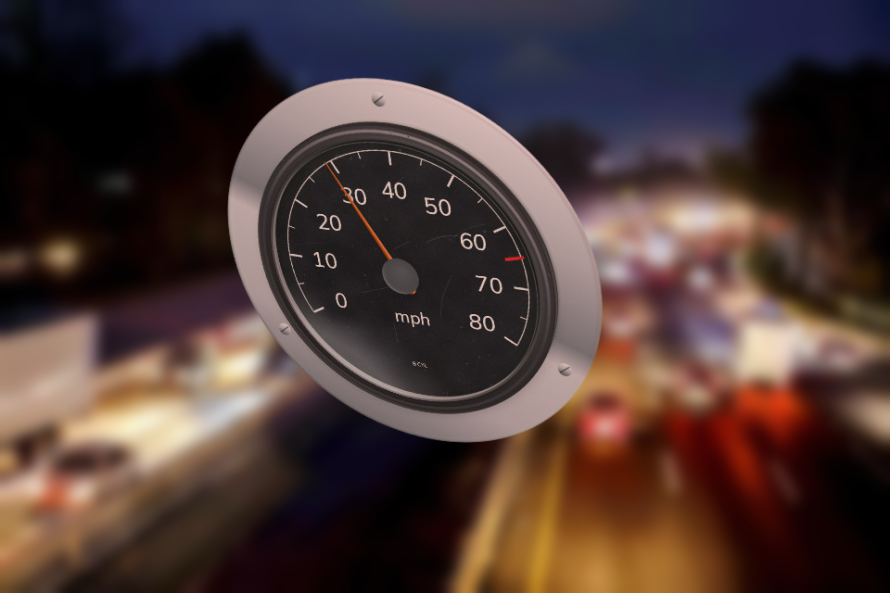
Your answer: 30 mph
